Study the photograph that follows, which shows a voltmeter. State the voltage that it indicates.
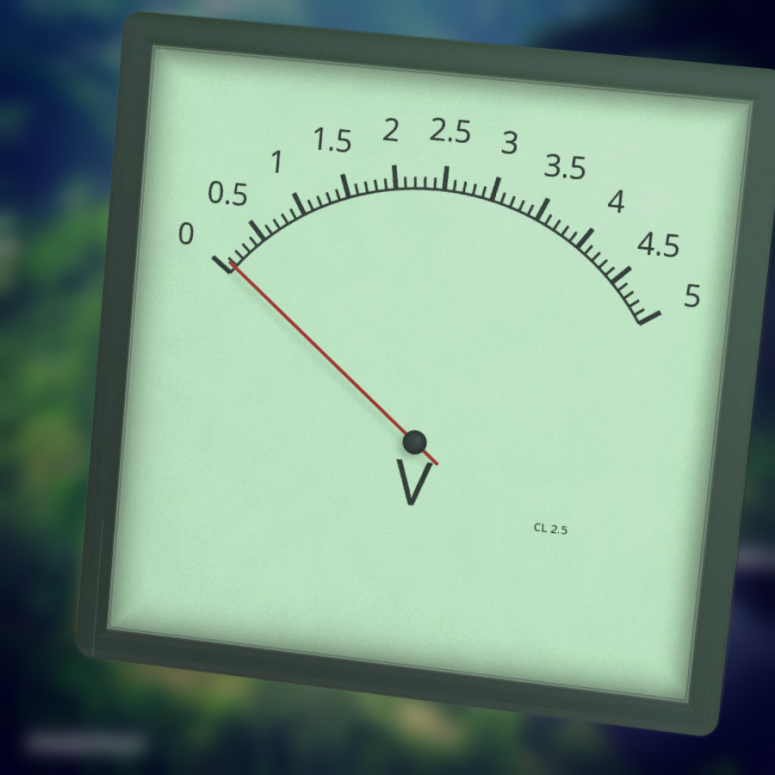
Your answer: 0.1 V
